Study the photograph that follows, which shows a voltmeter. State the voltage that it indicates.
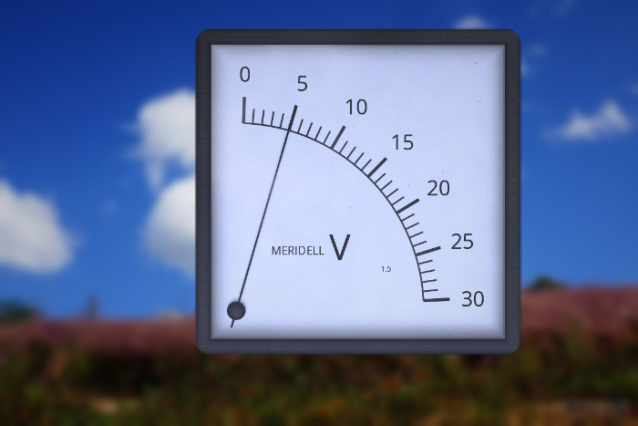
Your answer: 5 V
